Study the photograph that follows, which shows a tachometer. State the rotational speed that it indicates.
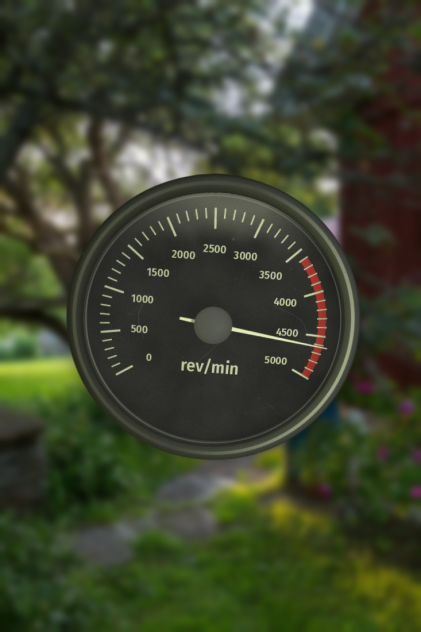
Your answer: 4600 rpm
